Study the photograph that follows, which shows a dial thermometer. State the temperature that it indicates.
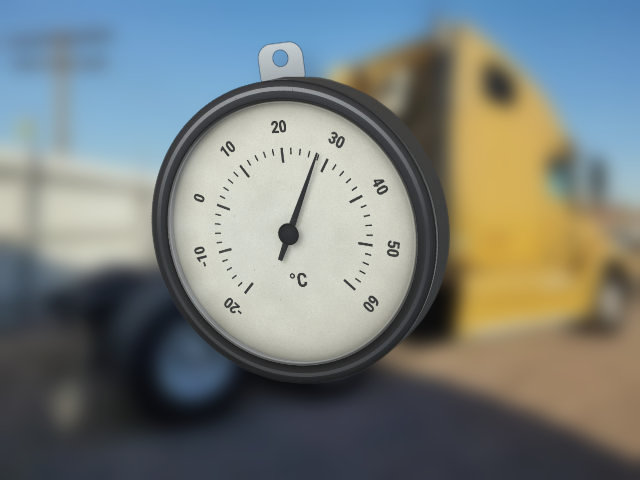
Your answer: 28 °C
